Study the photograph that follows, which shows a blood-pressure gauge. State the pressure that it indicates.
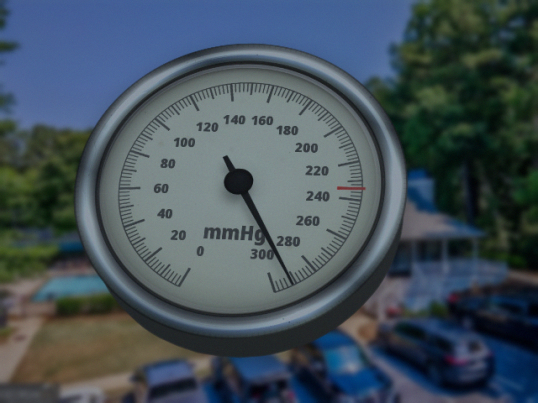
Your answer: 292 mmHg
